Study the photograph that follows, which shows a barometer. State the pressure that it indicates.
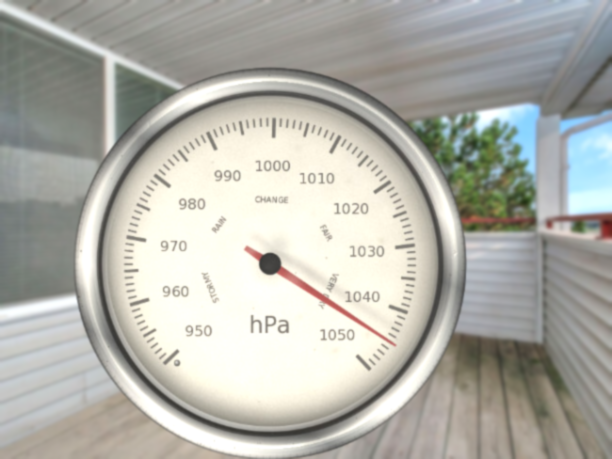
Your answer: 1045 hPa
